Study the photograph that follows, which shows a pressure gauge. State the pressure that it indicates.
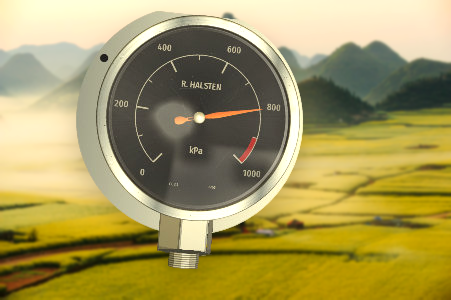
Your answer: 800 kPa
